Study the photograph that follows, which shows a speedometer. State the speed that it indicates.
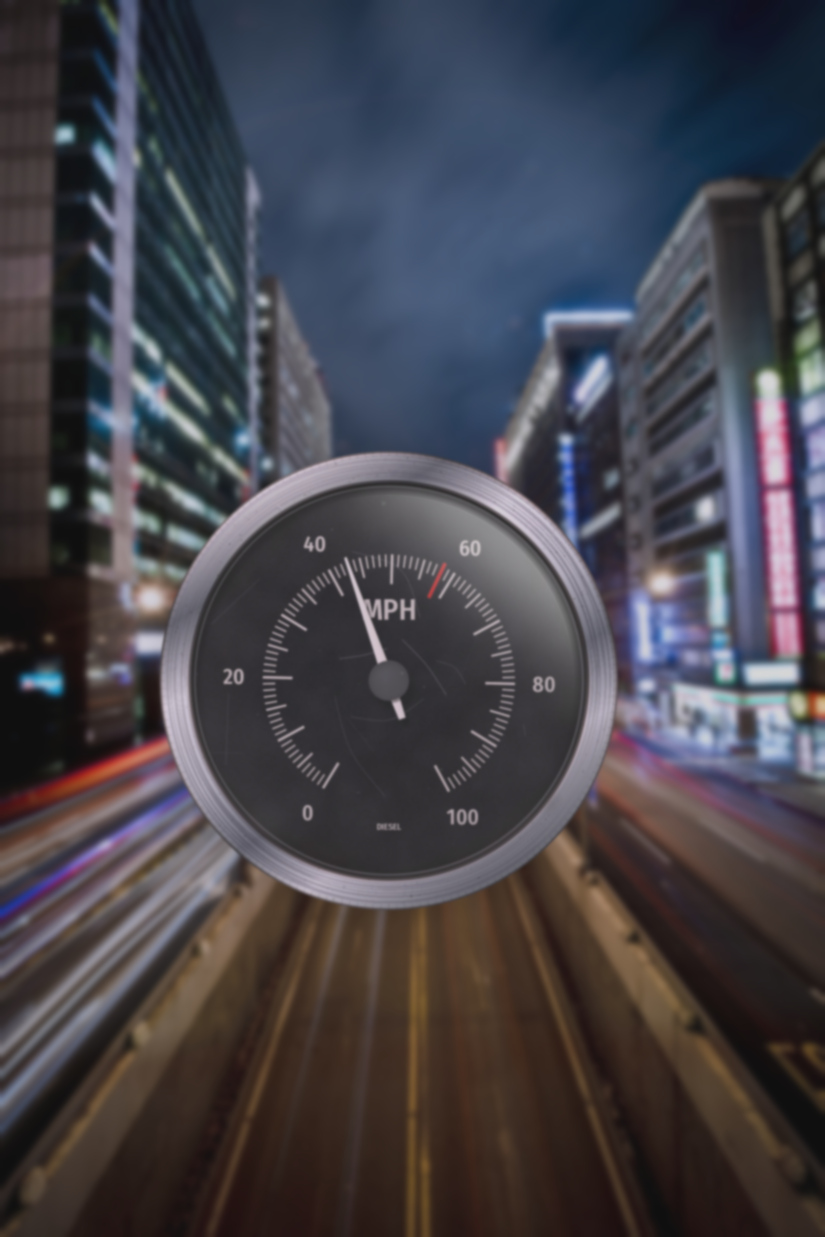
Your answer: 43 mph
